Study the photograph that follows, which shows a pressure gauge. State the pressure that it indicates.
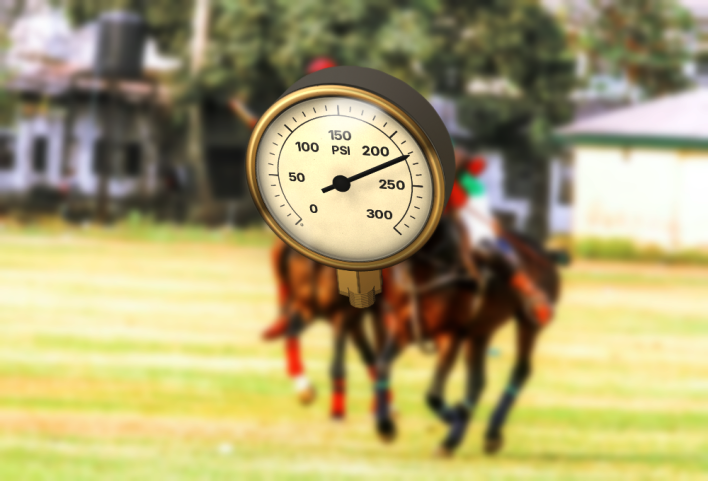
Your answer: 220 psi
